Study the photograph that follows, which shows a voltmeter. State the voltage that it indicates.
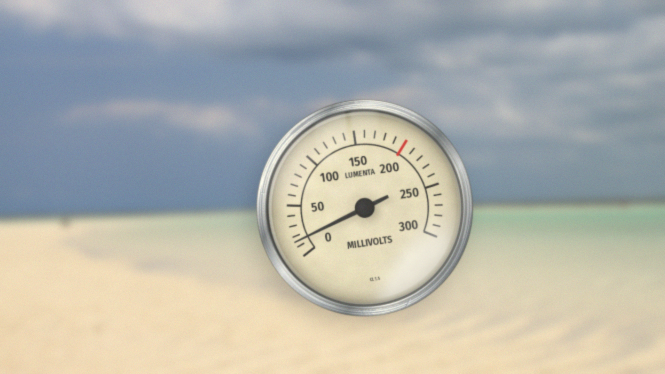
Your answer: 15 mV
